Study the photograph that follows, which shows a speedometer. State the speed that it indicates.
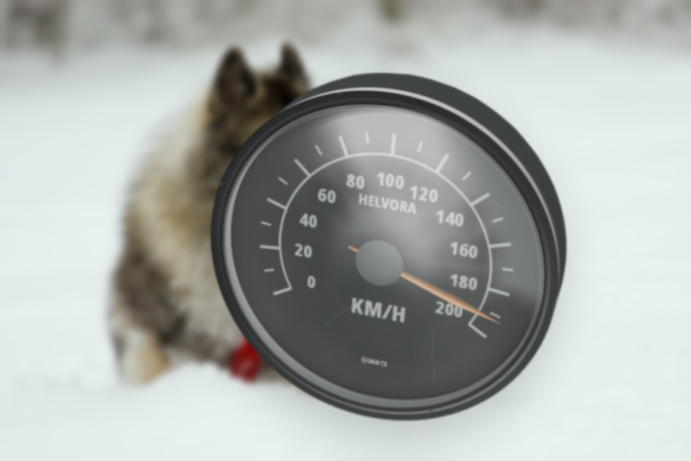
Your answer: 190 km/h
